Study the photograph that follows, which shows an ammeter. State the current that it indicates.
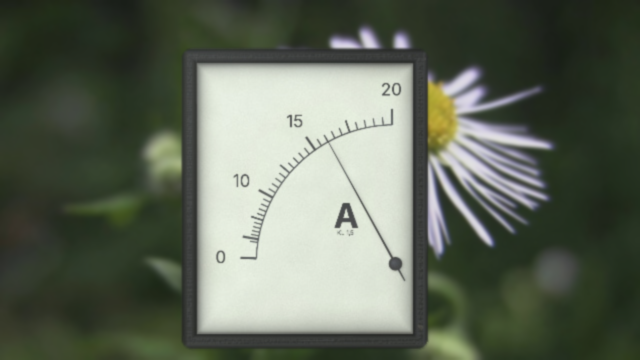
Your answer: 16 A
